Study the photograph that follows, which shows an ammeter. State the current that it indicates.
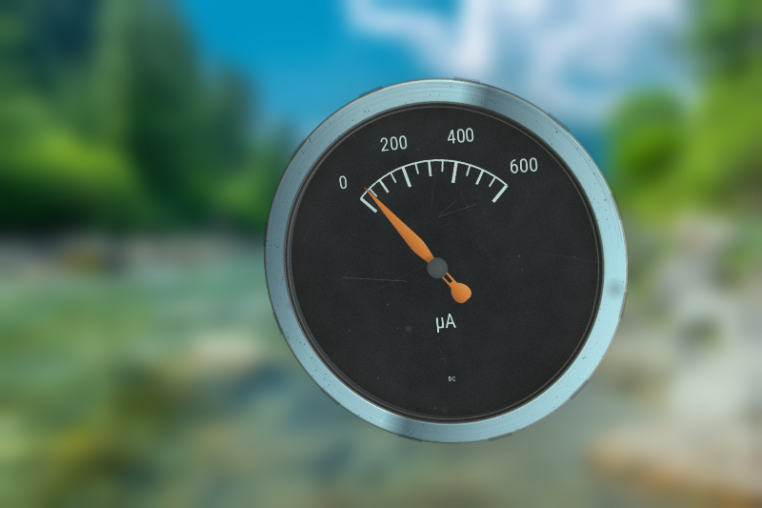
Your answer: 50 µA
